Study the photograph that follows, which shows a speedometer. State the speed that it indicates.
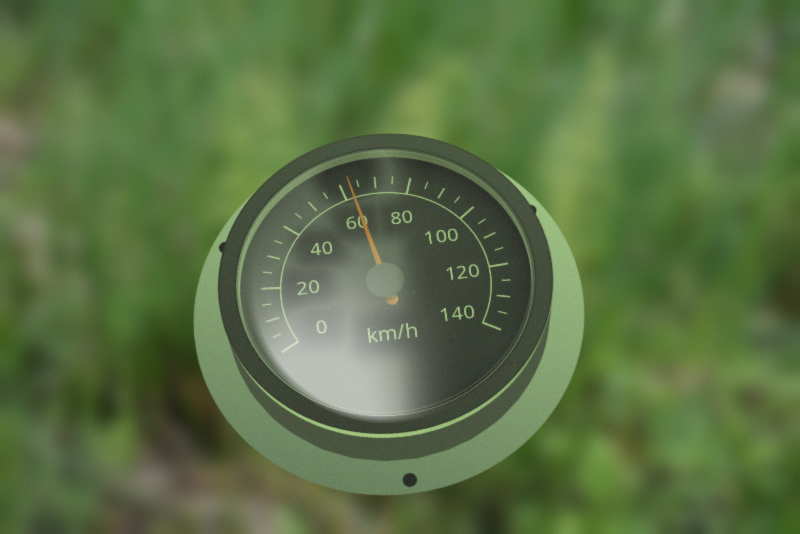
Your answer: 62.5 km/h
